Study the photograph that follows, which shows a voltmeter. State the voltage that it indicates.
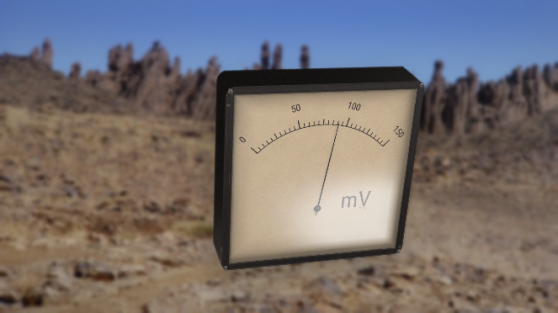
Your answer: 90 mV
